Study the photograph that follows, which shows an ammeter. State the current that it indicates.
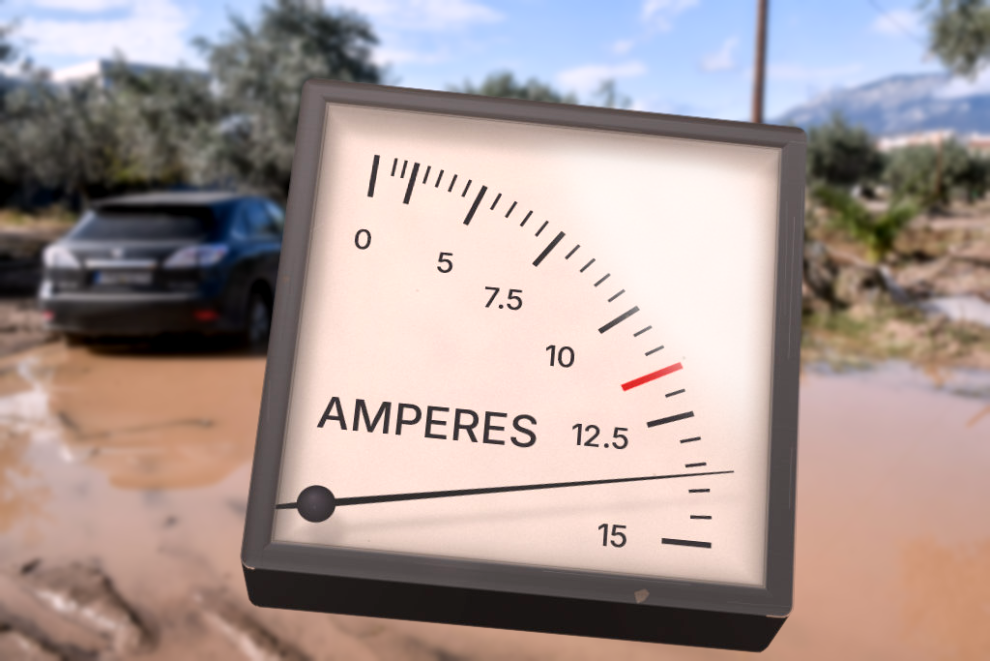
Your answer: 13.75 A
